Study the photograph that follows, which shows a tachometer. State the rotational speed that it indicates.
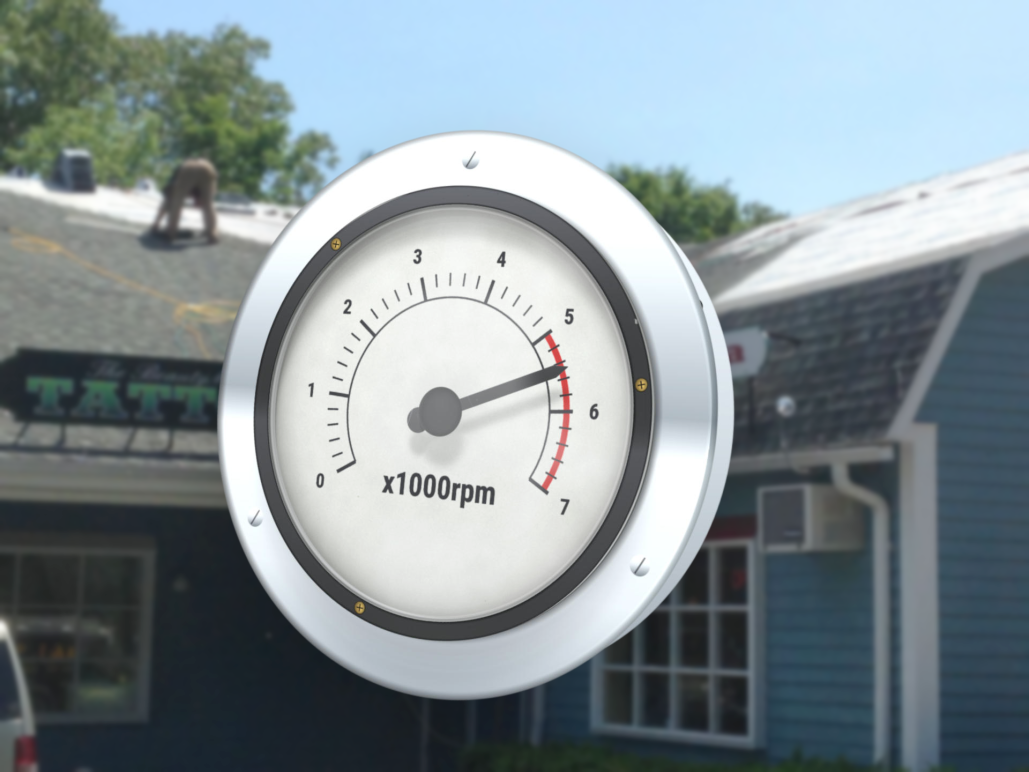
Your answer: 5500 rpm
